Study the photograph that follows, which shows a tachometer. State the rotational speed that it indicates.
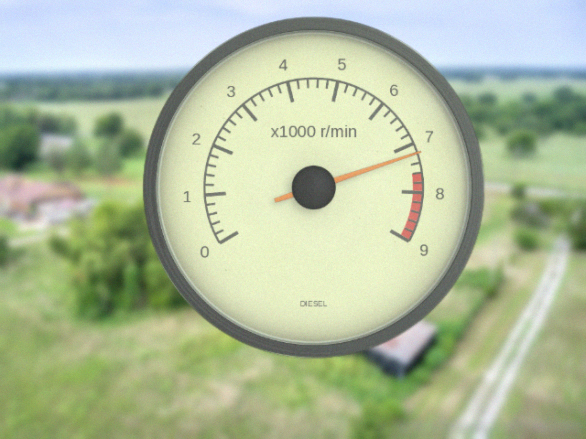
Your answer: 7200 rpm
